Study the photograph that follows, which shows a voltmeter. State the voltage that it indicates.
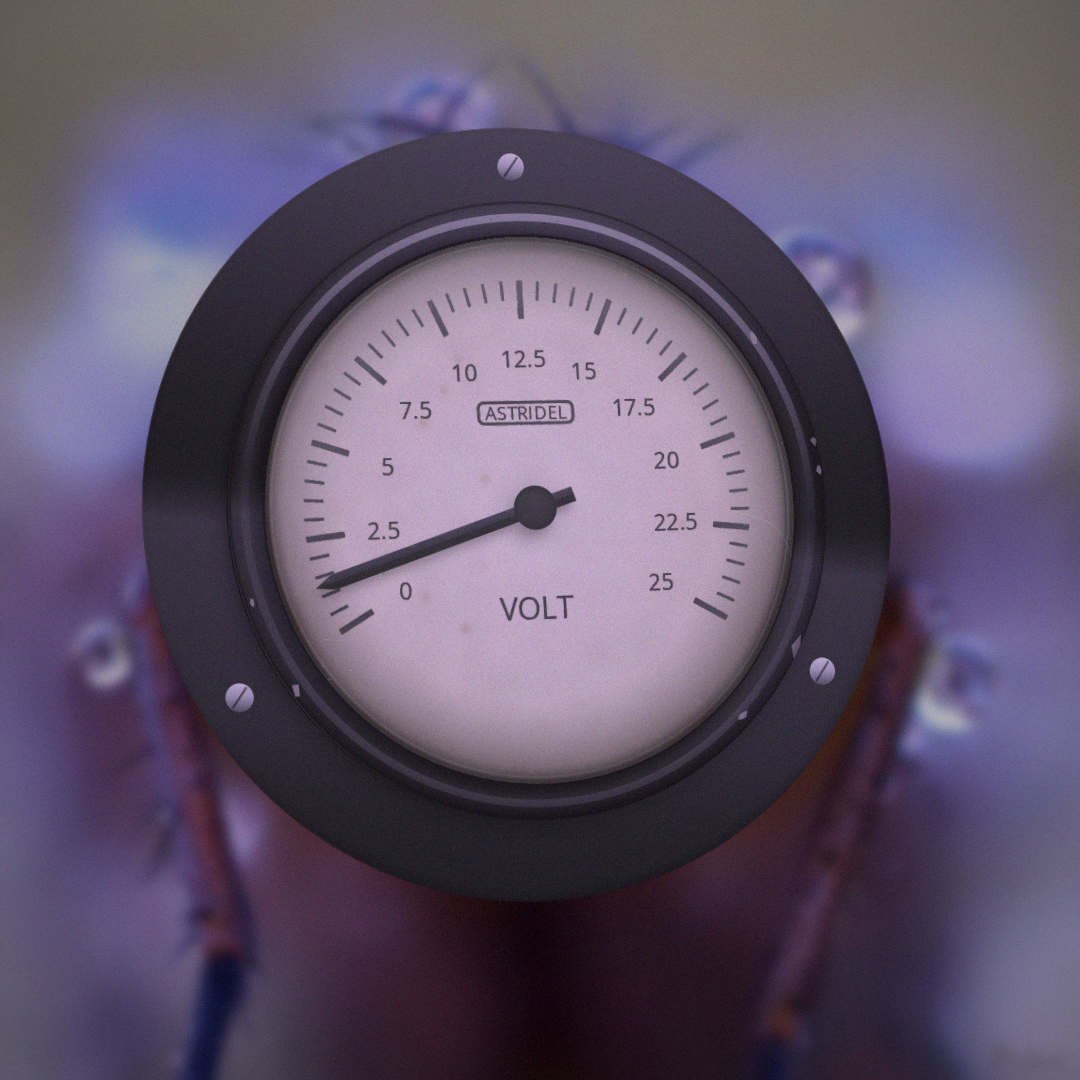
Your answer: 1.25 V
